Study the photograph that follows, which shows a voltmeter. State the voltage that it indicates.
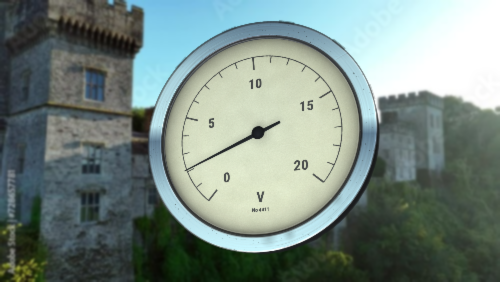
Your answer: 2 V
